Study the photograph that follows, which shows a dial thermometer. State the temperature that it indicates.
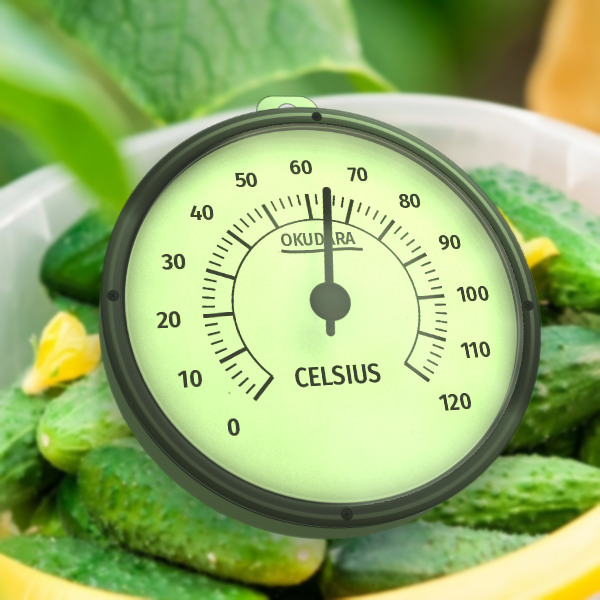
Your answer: 64 °C
